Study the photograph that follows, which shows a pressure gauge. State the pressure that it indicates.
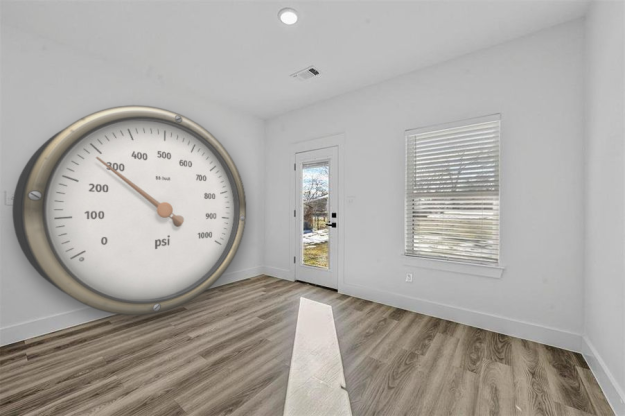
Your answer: 280 psi
